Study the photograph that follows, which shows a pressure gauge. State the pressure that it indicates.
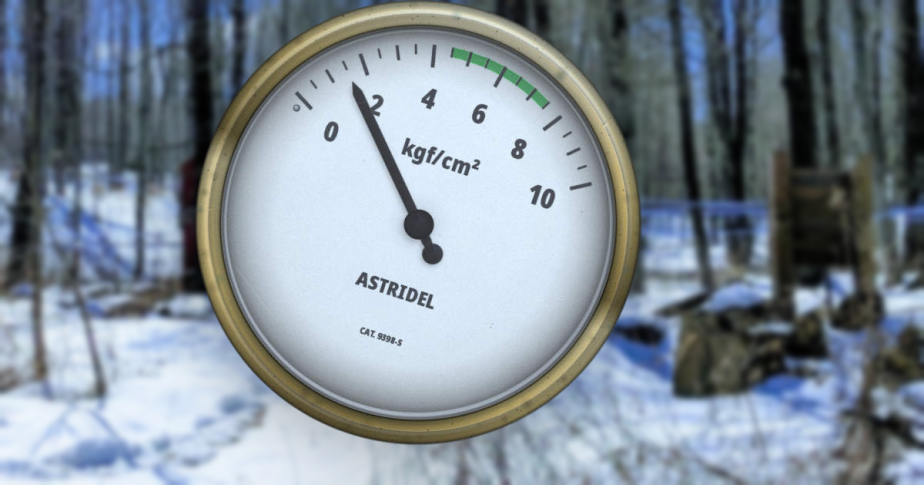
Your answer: 1.5 kg/cm²
